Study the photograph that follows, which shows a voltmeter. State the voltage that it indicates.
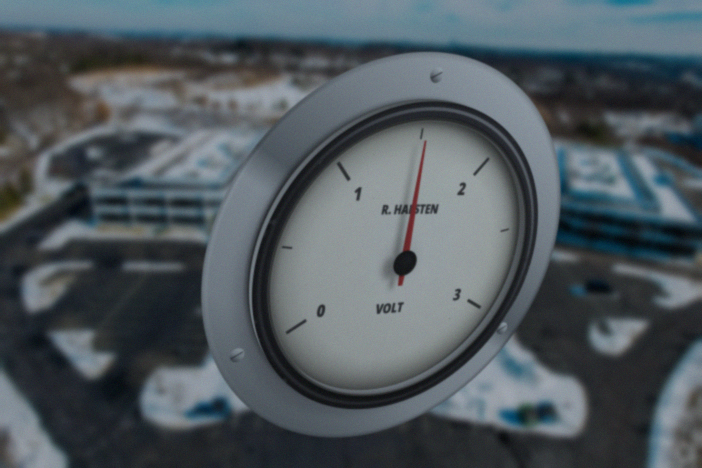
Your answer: 1.5 V
